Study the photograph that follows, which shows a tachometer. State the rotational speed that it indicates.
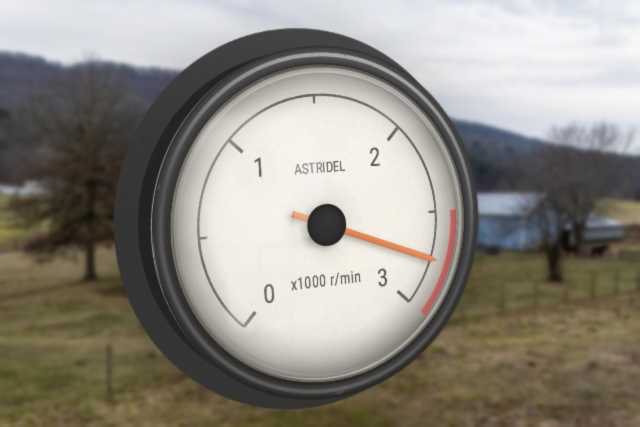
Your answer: 2750 rpm
